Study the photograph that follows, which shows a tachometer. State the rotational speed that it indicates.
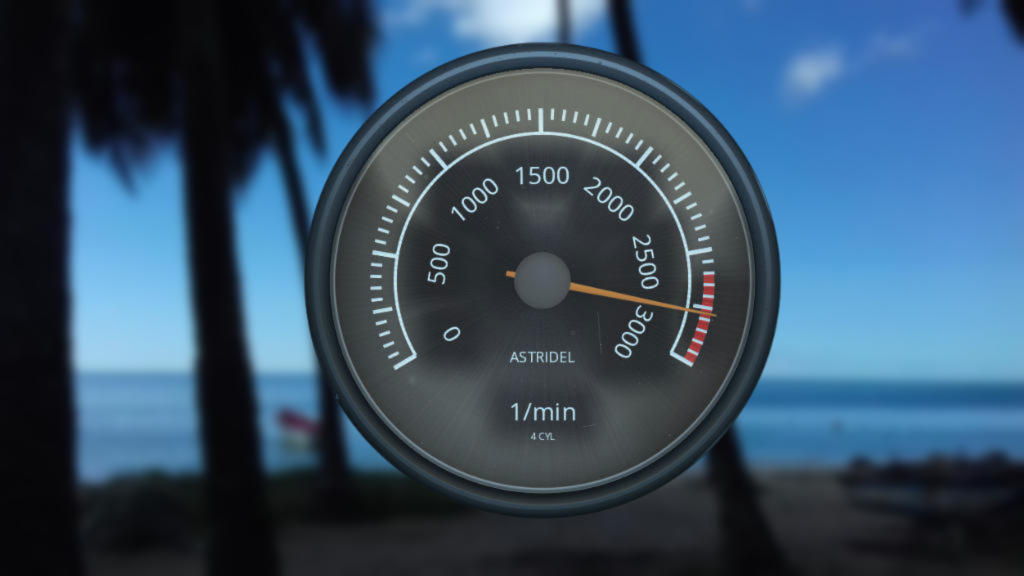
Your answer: 2775 rpm
